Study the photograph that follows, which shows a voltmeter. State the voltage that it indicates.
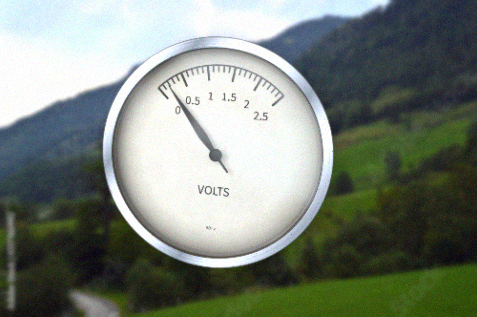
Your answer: 0.2 V
